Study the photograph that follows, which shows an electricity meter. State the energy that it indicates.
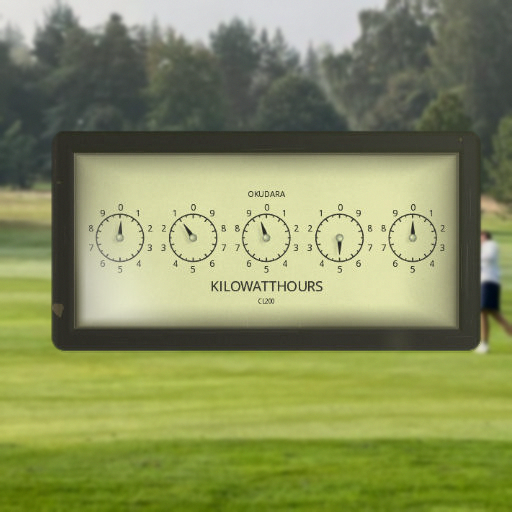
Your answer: 950 kWh
